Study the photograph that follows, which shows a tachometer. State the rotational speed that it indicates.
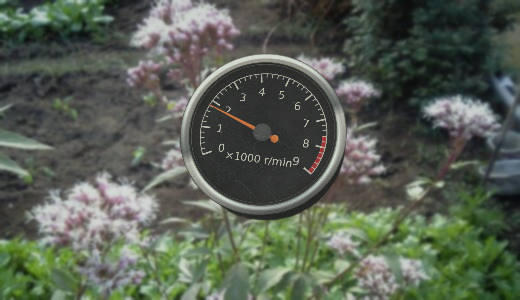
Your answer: 1800 rpm
